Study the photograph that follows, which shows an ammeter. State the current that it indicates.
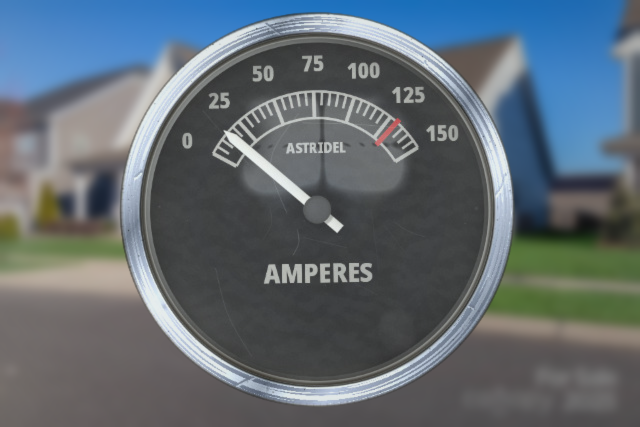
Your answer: 15 A
